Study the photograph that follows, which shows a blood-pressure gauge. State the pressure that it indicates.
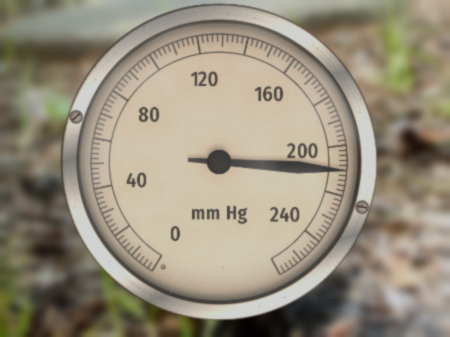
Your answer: 210 mmHg
